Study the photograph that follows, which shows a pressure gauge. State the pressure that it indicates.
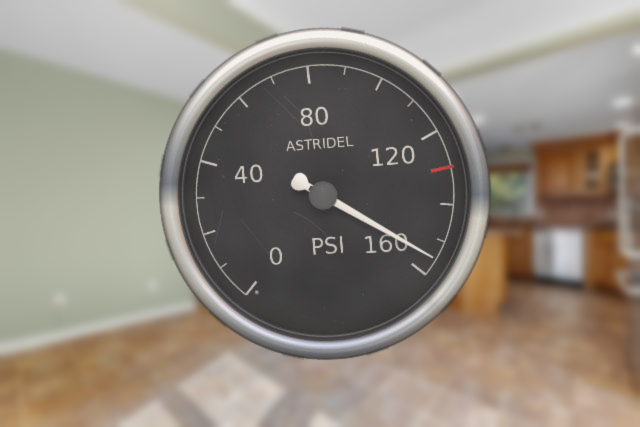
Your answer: 155 psi
